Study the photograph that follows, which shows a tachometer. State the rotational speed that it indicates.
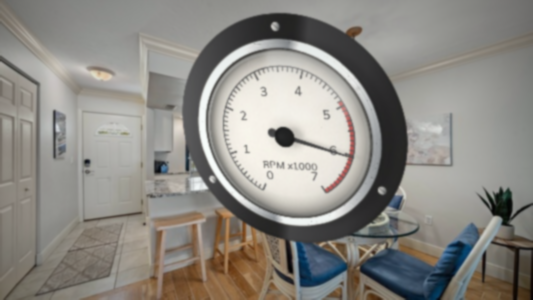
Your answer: 6000 rpm
